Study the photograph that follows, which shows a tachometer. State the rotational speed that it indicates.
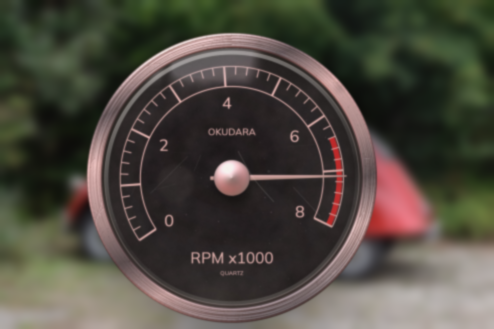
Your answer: 7100 rpm
